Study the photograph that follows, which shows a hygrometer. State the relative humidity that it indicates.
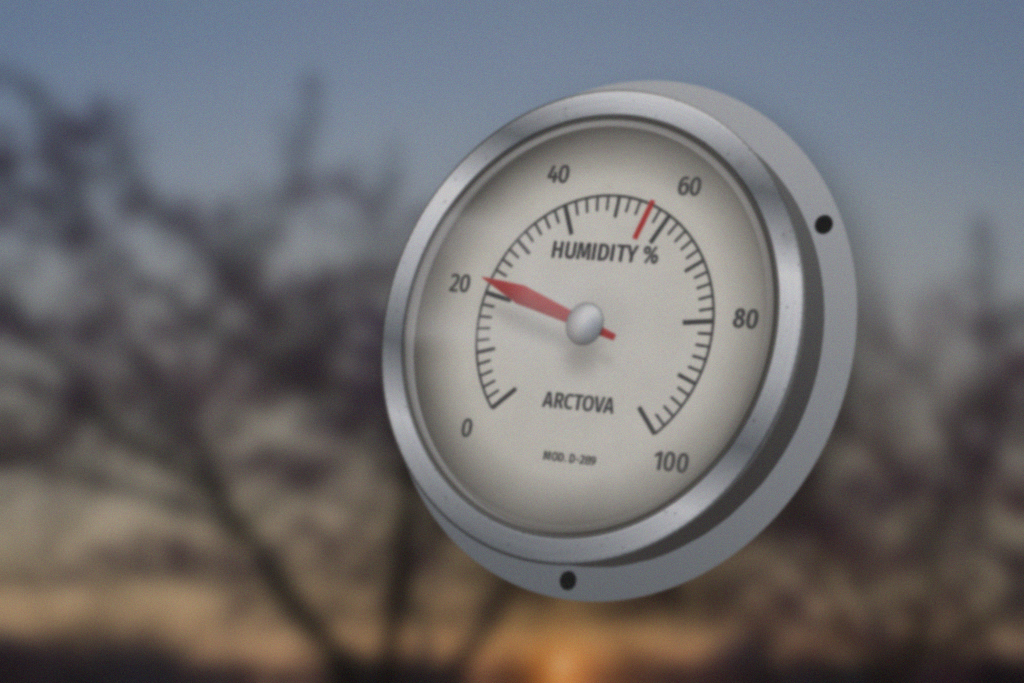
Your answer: 22 %
